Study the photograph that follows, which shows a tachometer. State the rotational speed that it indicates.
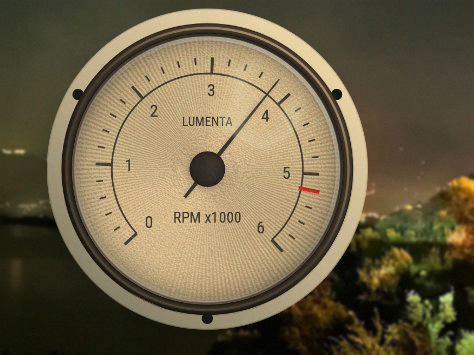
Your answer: 3800 rpm
